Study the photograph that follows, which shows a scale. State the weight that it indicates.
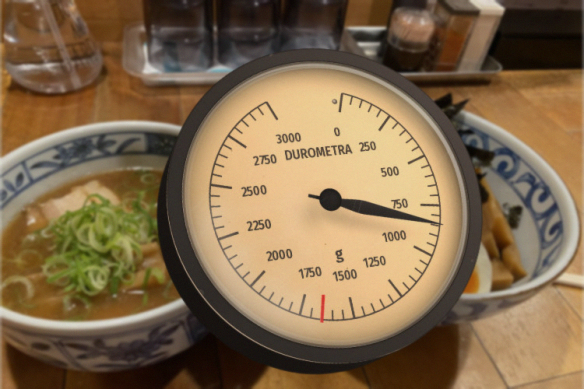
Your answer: 850 g
